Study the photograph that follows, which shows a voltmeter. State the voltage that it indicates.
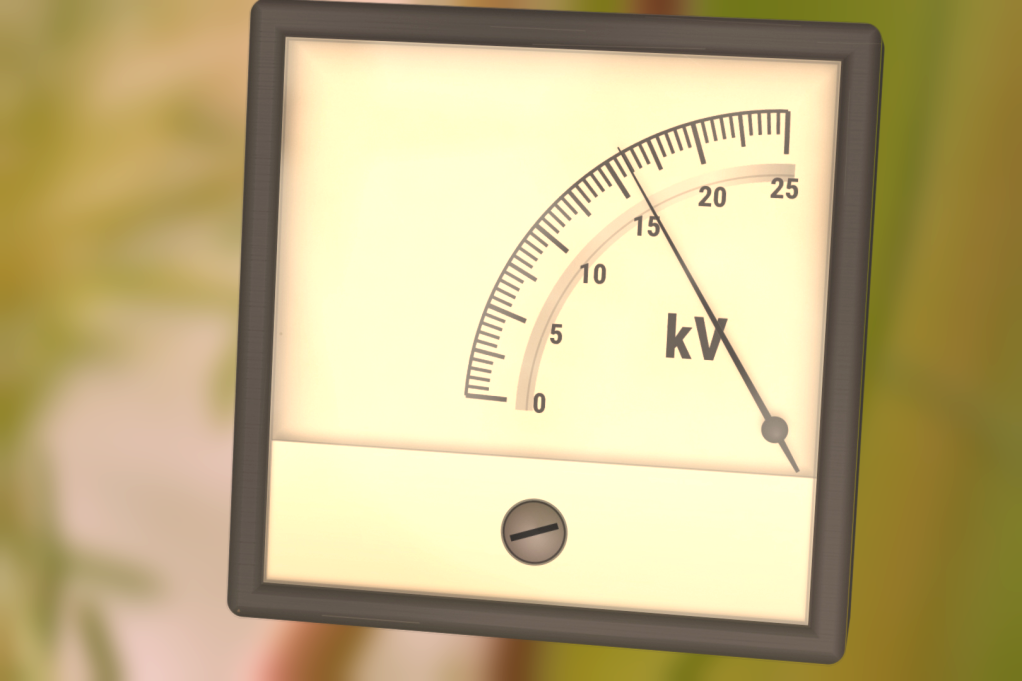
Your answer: 16 kV
